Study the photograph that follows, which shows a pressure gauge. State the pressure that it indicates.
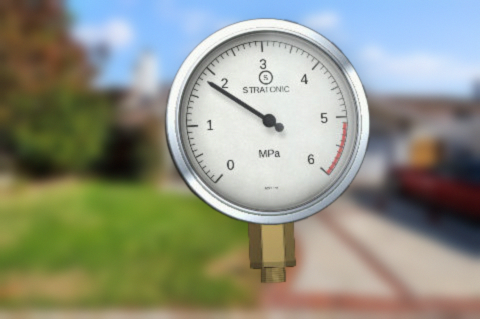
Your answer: 1.8 MPa
